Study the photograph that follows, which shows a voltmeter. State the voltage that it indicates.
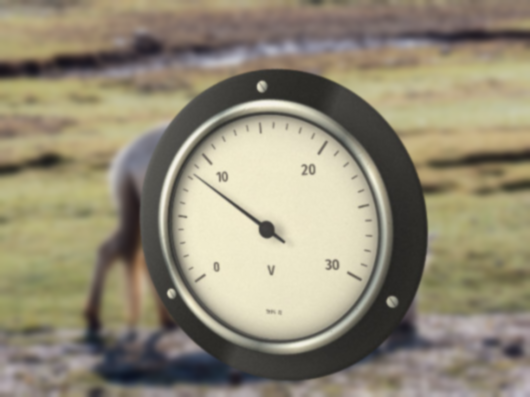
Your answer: 8.5 V
